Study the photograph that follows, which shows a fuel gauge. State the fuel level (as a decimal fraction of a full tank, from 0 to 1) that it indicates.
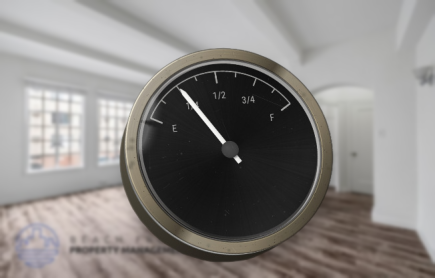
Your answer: 0.25
